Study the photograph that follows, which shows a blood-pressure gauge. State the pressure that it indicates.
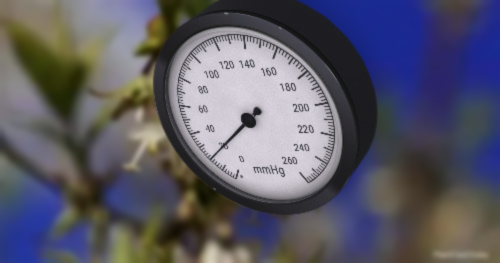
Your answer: 20 mmHg
